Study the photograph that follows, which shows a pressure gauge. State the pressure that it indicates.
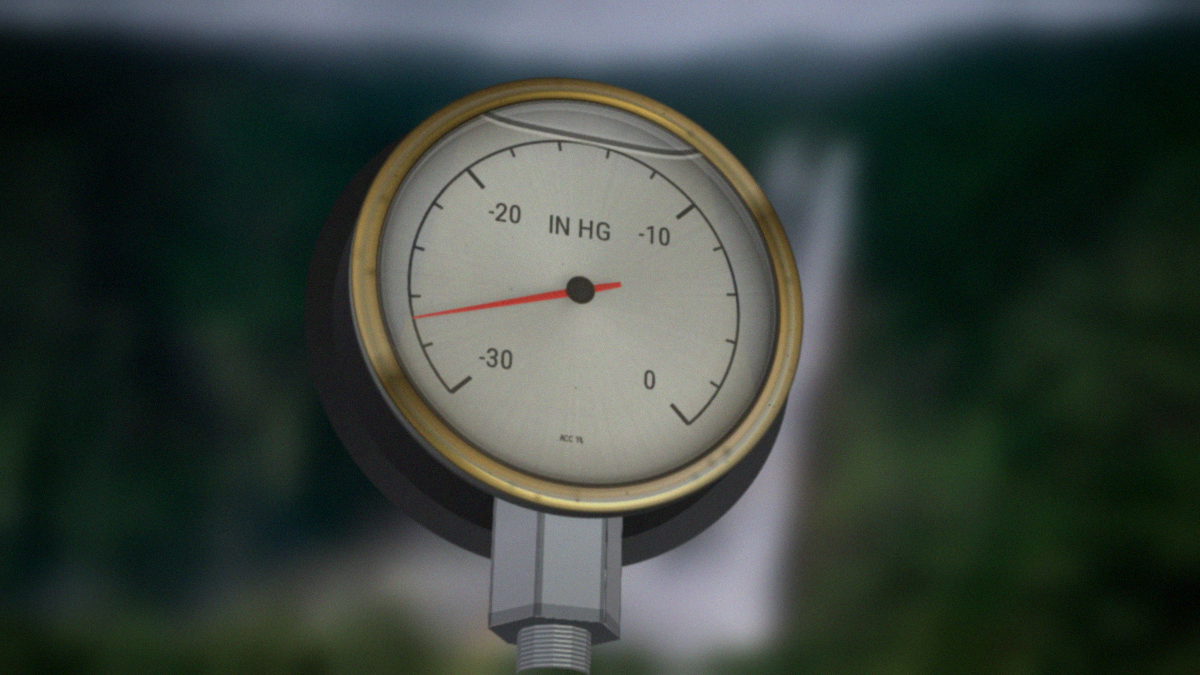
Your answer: -27 inHg
